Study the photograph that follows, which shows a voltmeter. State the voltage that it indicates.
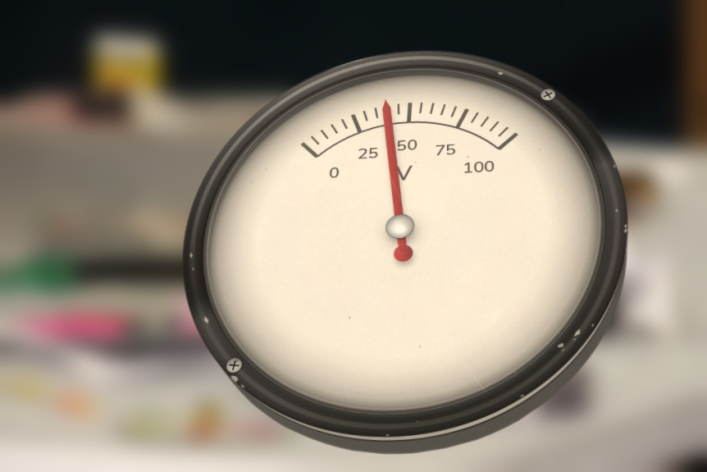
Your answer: 40 V
